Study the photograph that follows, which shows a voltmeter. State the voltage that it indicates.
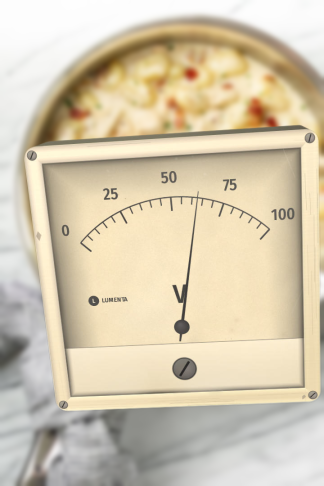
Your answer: 62.5 V
